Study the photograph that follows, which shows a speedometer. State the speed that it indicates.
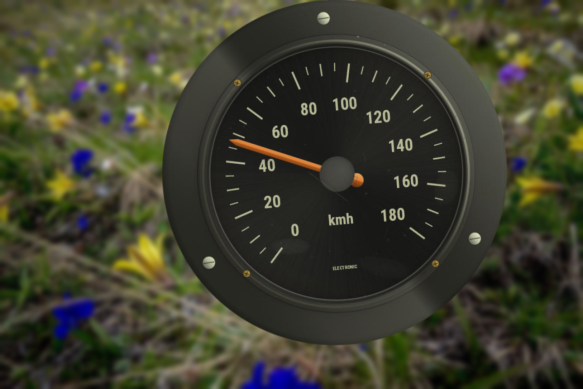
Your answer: 47.5 km/h
